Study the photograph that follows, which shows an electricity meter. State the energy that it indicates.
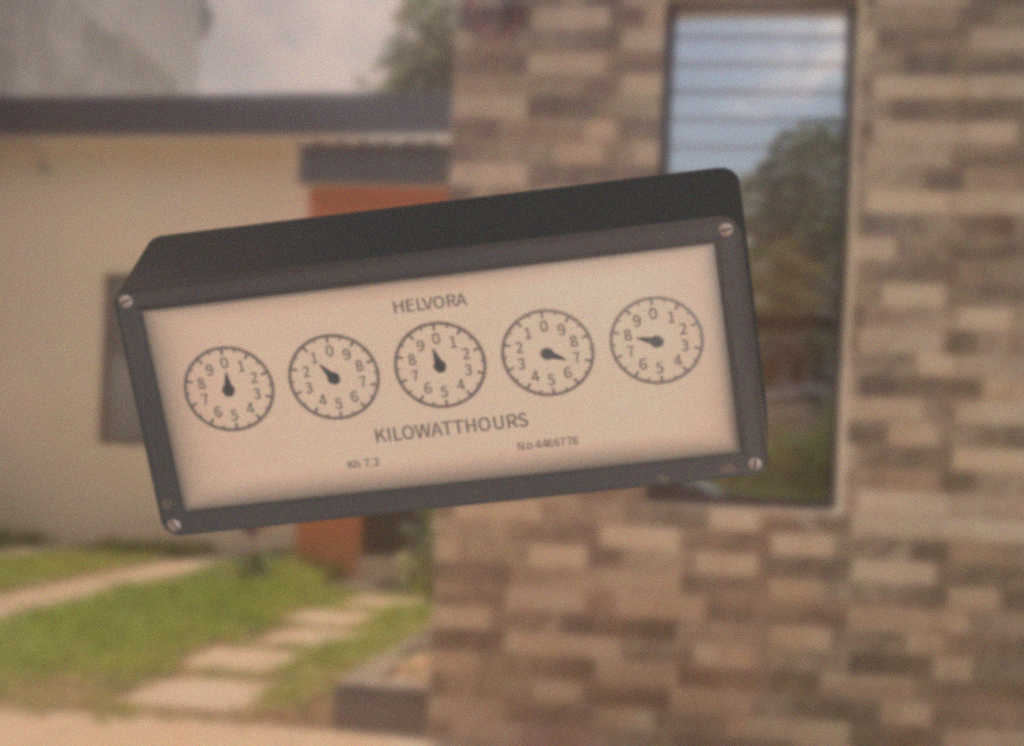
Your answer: 968 kWh
